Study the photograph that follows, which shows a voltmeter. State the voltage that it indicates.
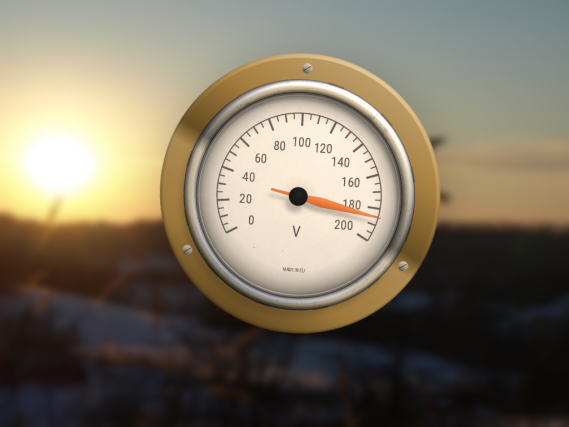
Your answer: 185 V
